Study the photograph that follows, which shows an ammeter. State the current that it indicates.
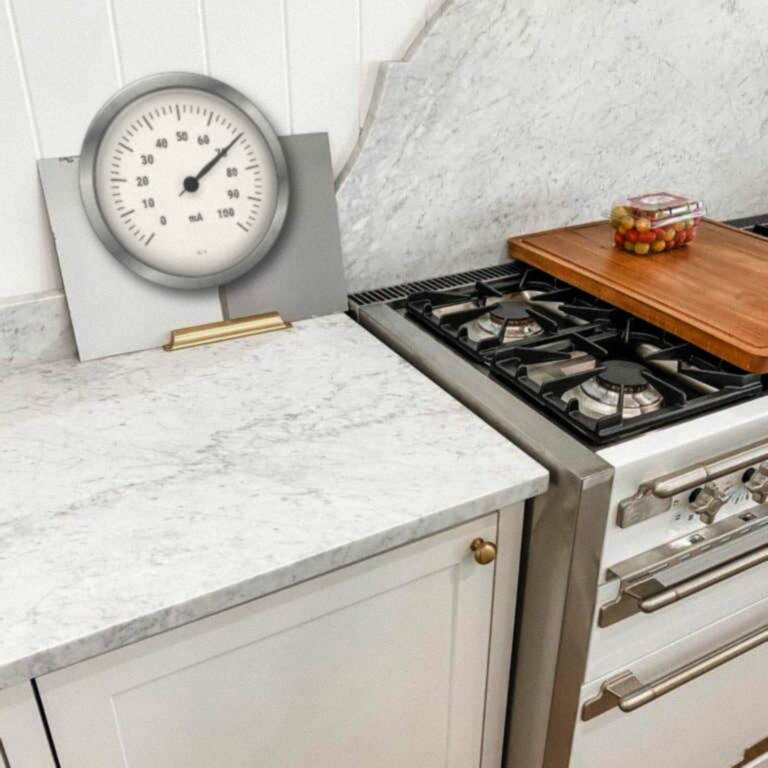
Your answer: 70 mA
